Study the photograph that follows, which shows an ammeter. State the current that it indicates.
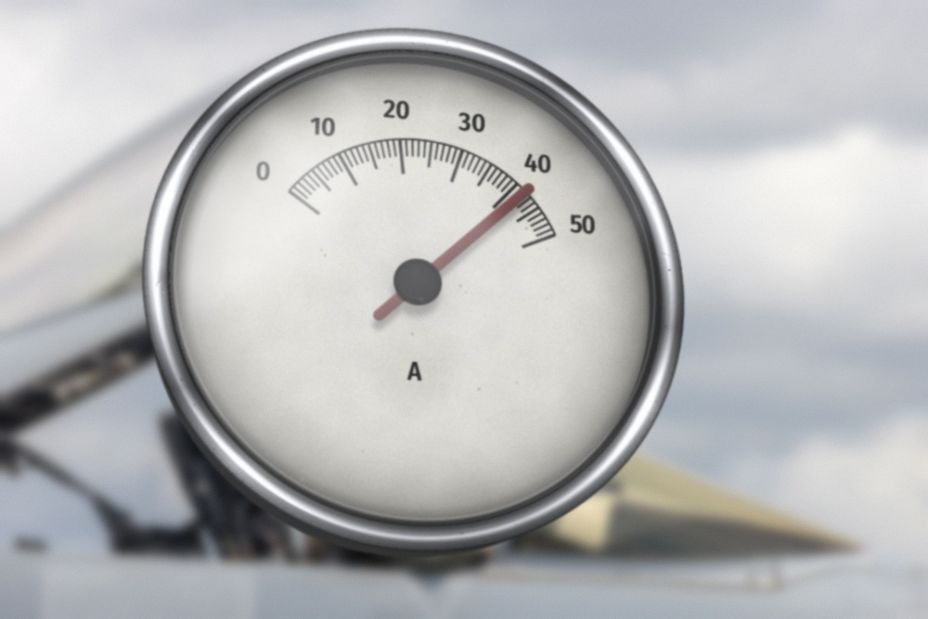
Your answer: 42 A
